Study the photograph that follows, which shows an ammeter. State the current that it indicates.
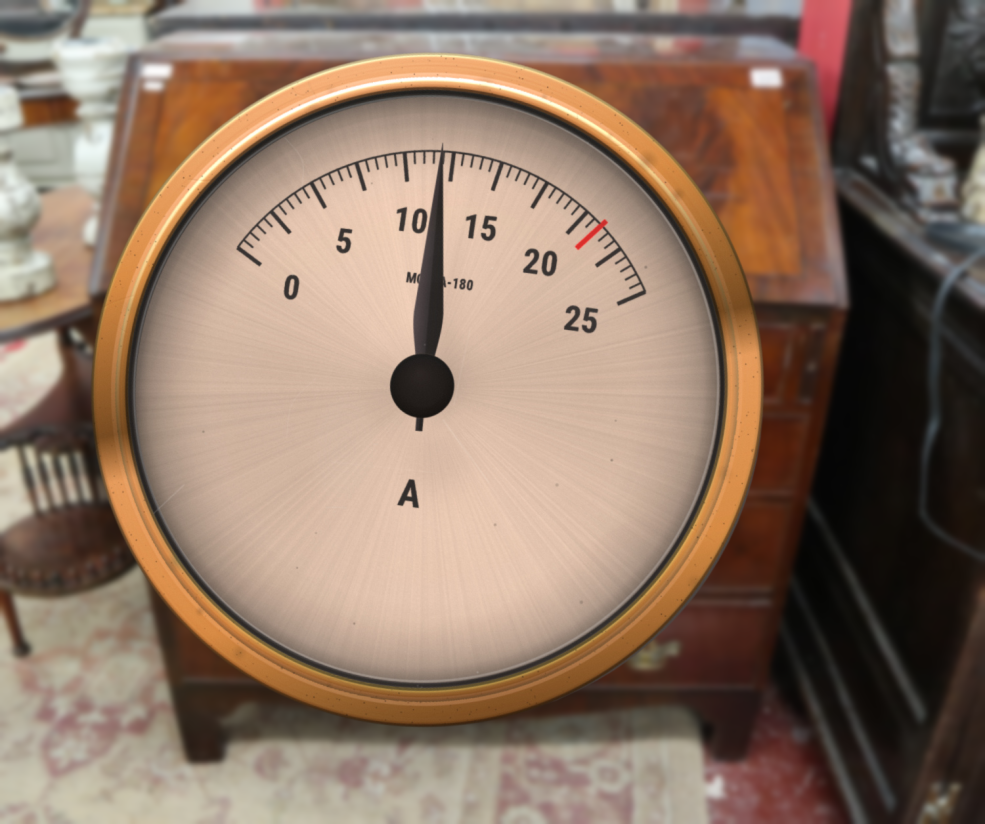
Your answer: 12 A
